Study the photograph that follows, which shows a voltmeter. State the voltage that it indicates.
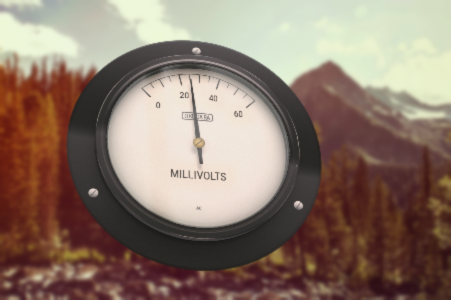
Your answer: 25 mV
